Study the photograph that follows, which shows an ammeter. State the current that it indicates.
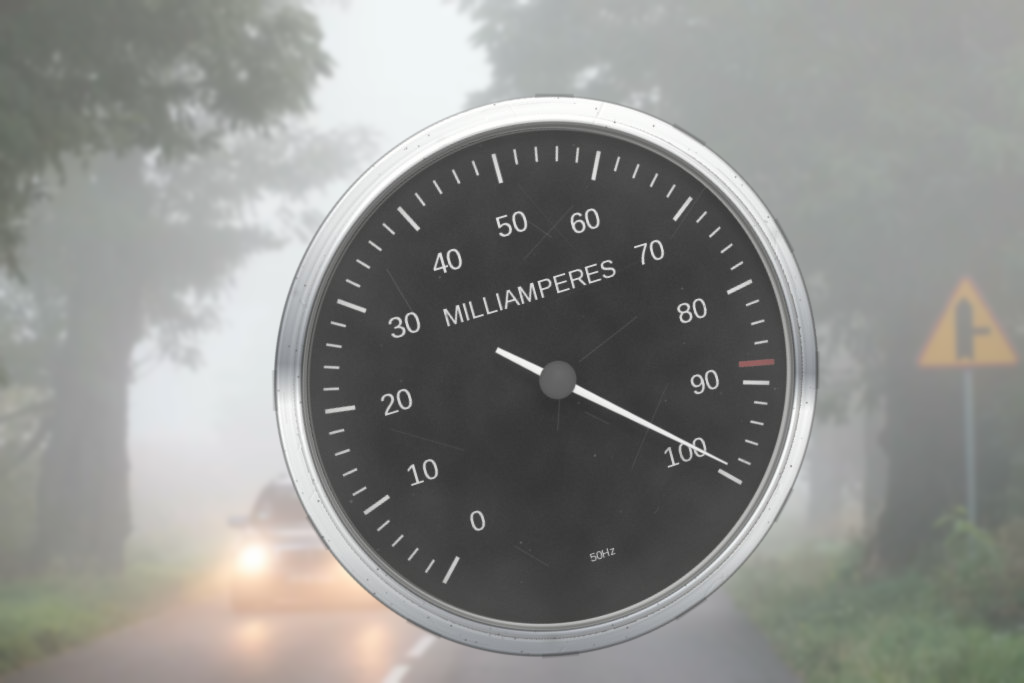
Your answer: 99 mA
